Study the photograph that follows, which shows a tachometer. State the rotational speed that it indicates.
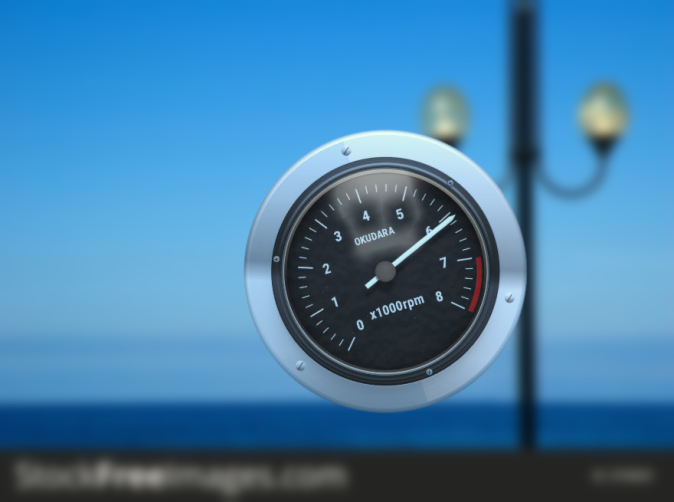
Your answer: 6100 rpm
